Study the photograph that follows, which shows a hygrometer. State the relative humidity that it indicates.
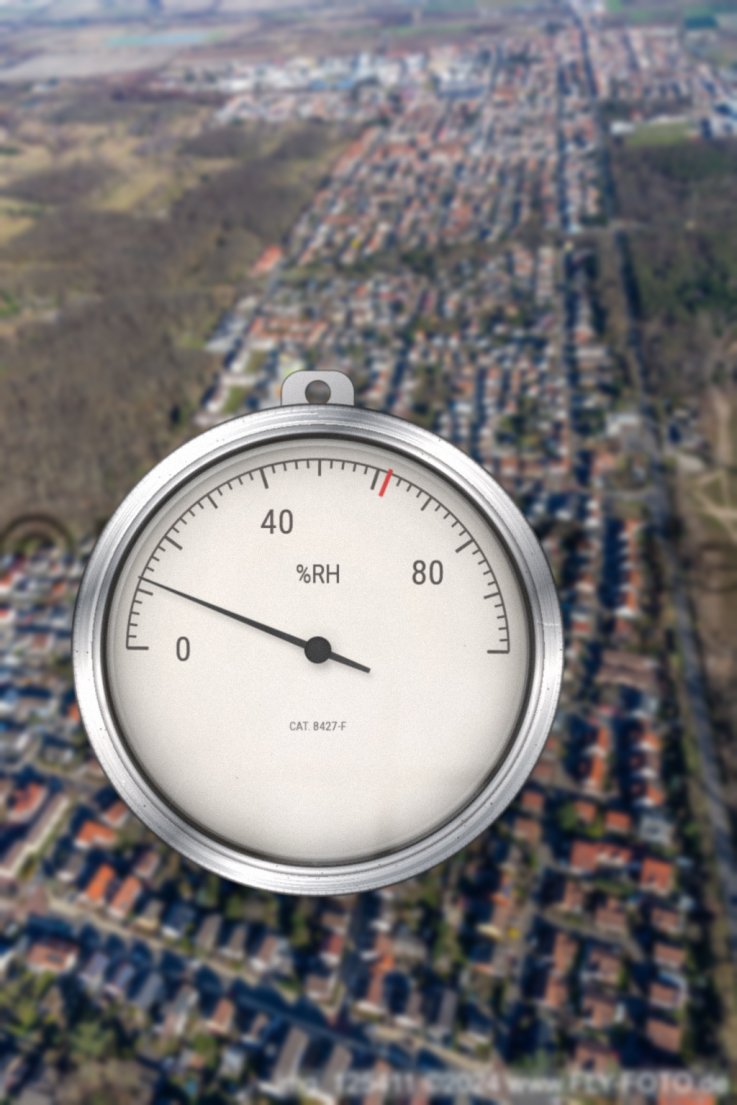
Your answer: 12 %
